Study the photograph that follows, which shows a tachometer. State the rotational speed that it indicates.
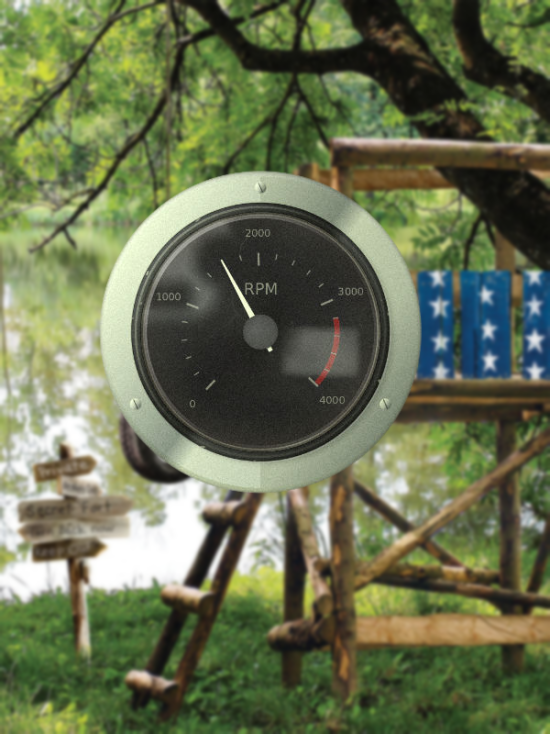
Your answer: 1600 rpm
